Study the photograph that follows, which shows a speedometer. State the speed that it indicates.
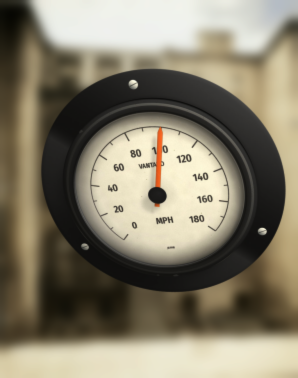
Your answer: 100 mph
